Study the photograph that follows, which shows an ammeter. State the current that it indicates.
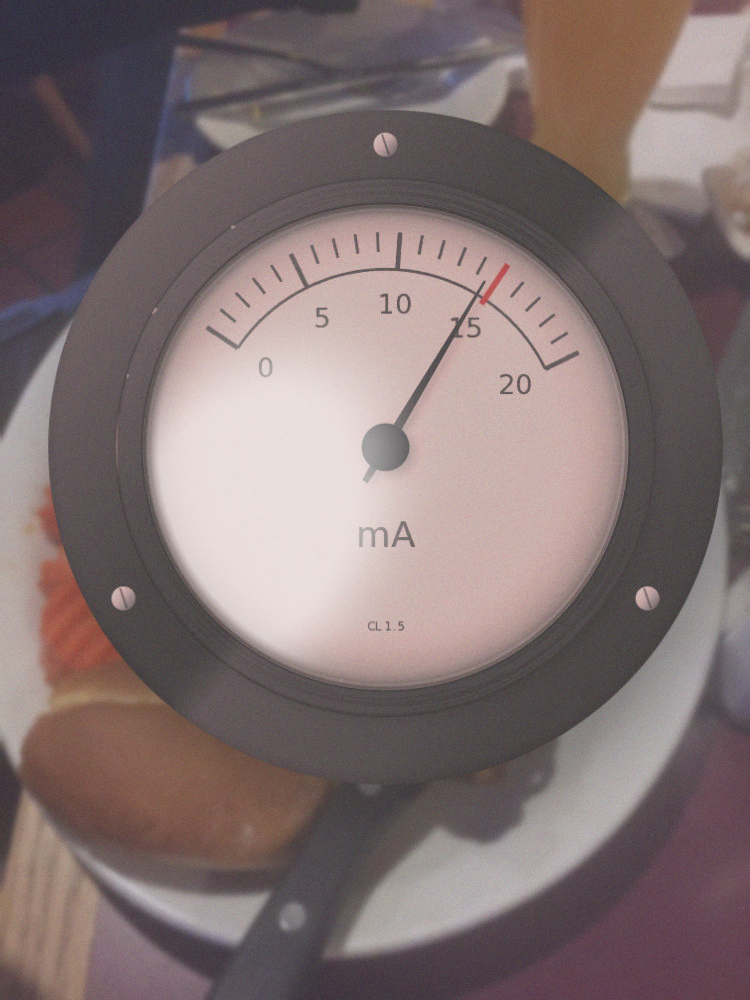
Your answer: 14.5 mA
